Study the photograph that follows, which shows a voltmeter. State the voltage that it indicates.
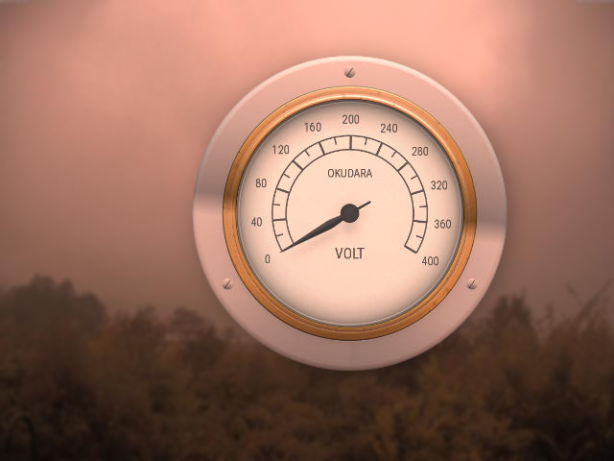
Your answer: 0 V
